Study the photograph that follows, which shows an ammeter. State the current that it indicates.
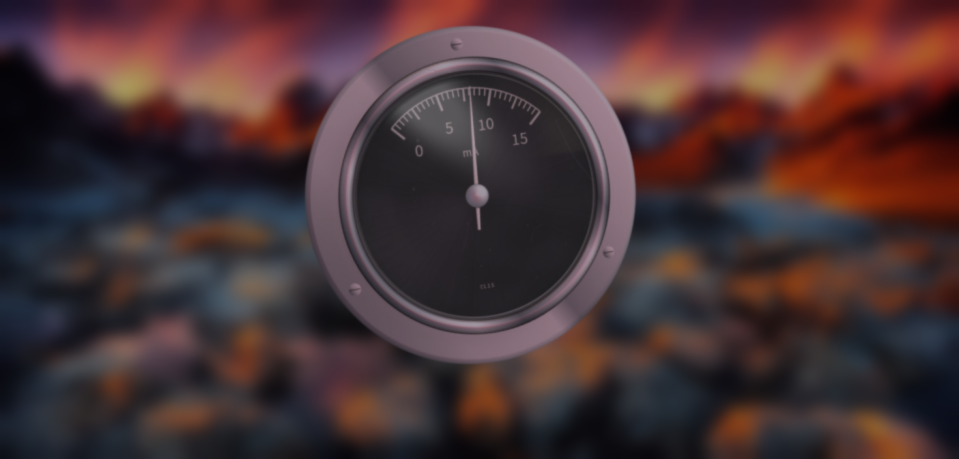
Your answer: 8 mA
